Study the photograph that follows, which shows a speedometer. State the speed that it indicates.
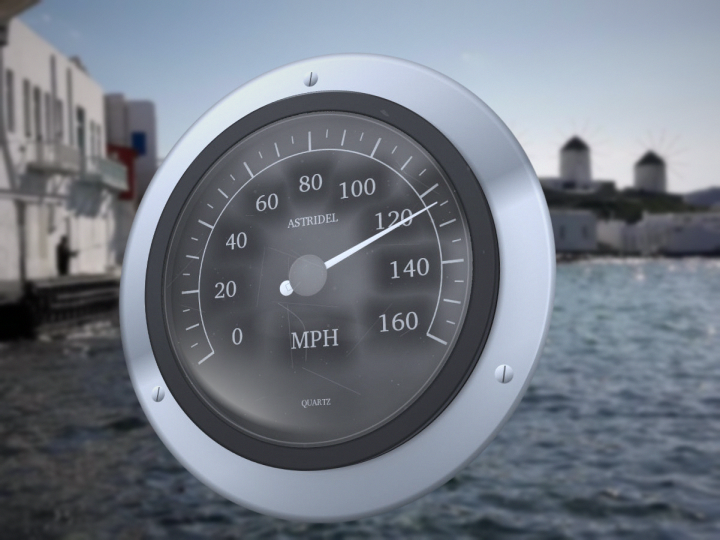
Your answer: 125 mph
